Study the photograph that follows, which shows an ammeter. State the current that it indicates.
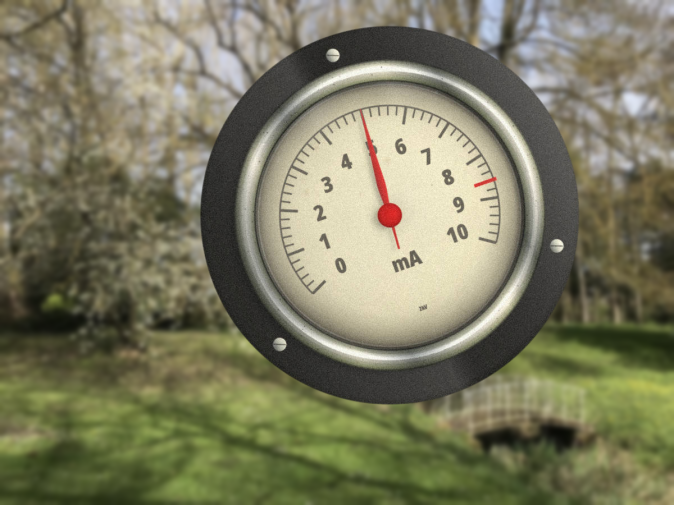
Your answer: 5 mA
